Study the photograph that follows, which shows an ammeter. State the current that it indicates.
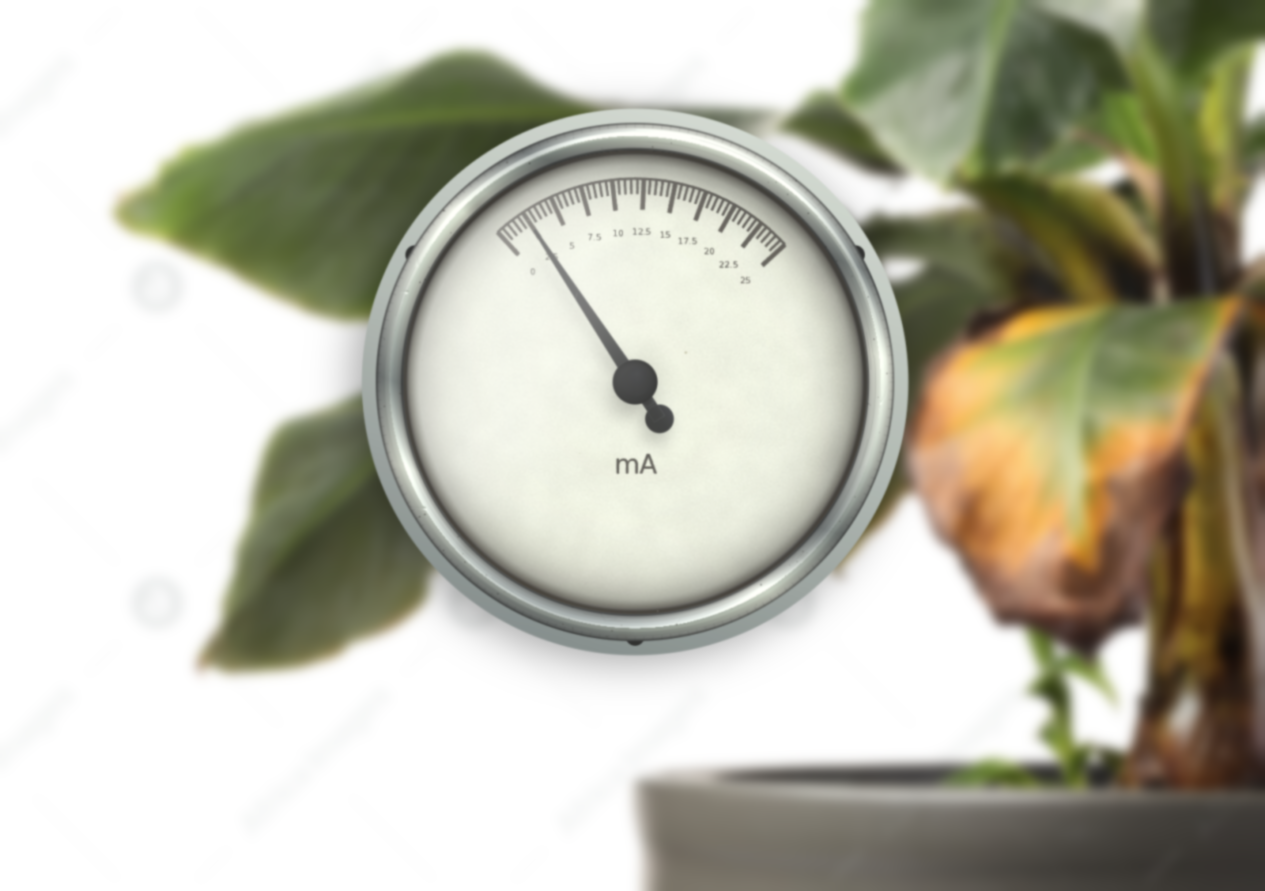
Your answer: 2.5 mA
